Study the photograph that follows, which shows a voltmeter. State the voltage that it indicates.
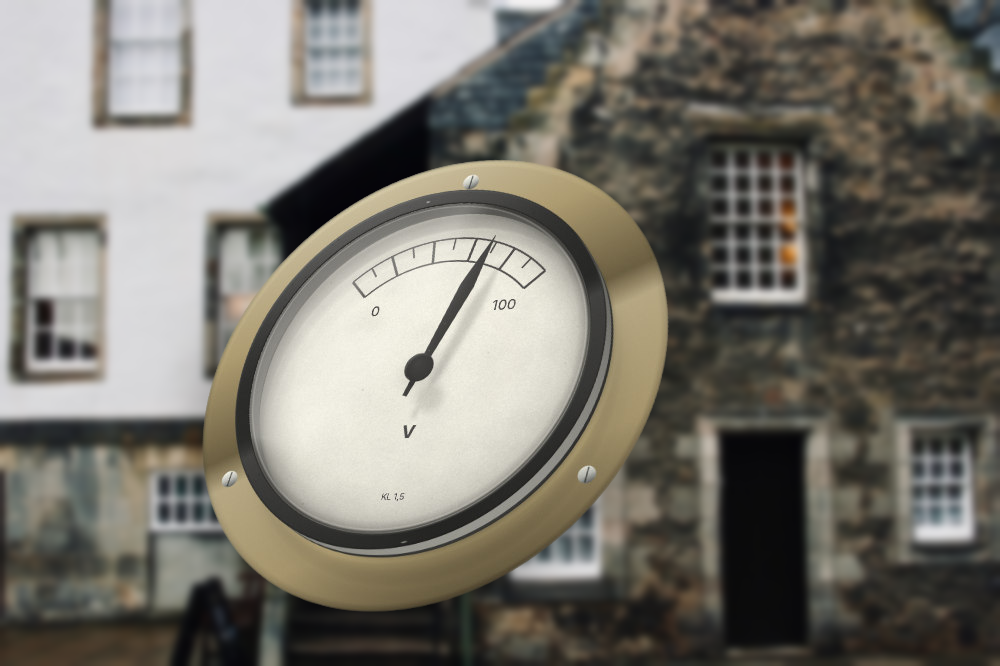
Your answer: 70 V
